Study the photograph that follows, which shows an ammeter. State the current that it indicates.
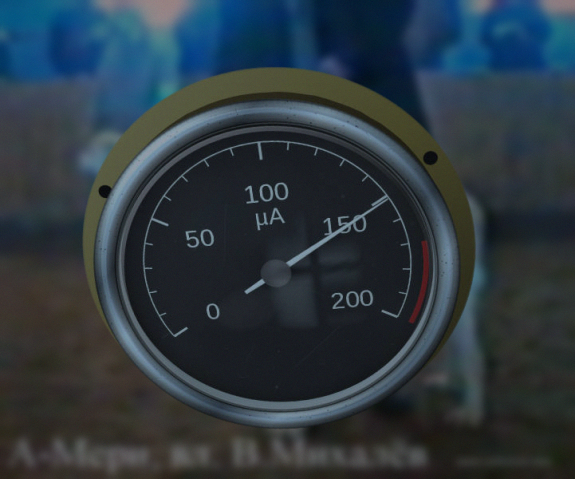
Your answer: 150 µA
